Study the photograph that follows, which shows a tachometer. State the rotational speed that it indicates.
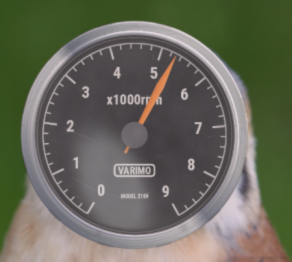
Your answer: 5300 rpm
